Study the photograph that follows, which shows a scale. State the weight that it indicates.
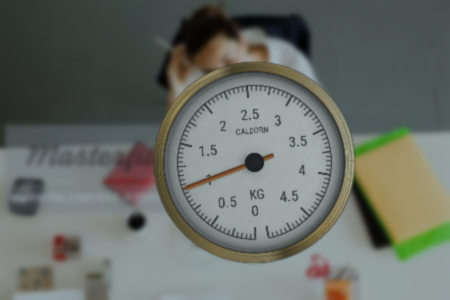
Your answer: 1 kg
